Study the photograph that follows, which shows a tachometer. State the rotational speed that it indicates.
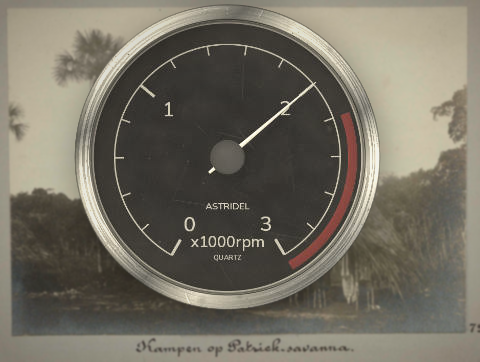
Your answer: 2000 rpm
